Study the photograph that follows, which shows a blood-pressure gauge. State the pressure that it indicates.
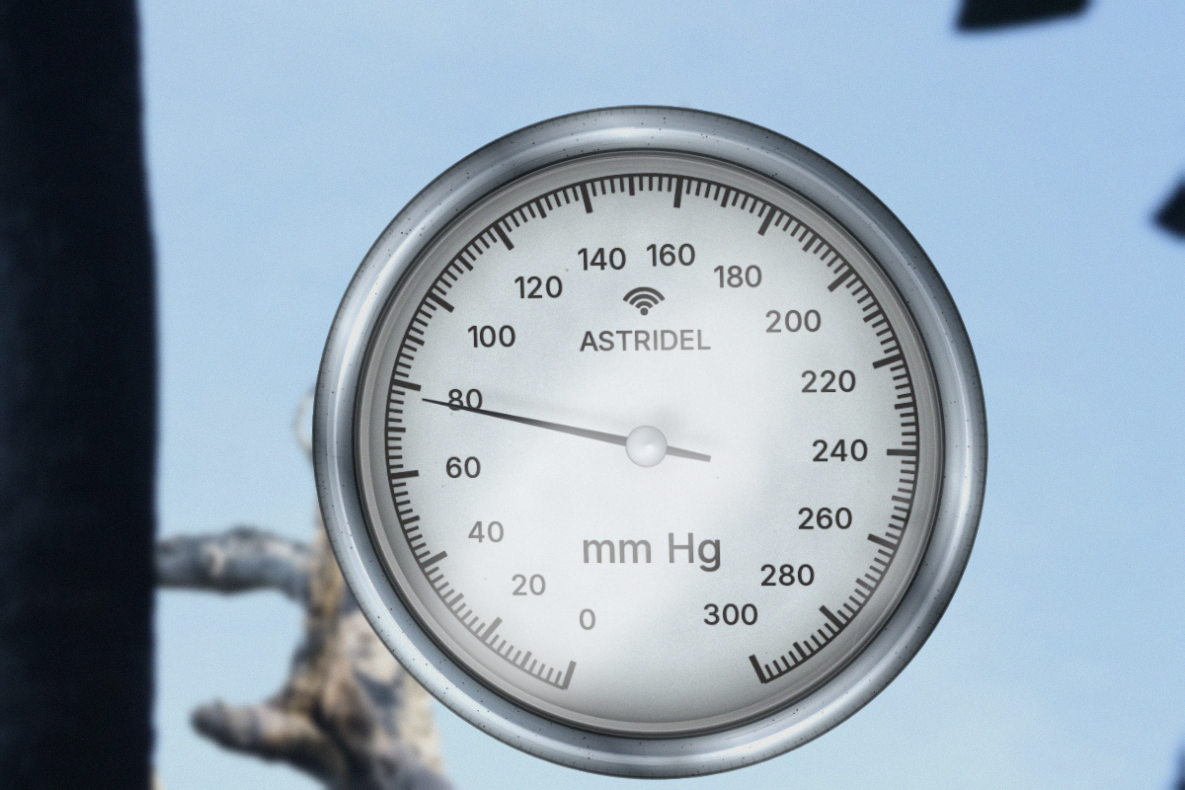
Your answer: 78 mmHg
